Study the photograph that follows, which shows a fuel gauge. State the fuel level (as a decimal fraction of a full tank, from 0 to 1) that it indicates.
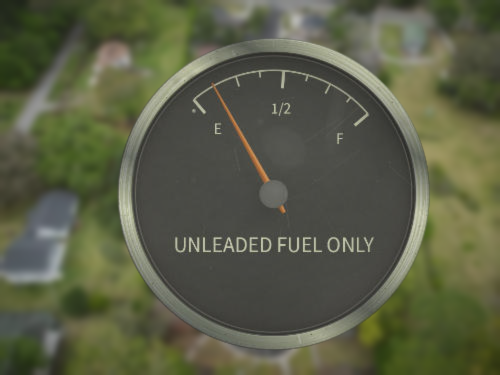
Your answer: 0.125
